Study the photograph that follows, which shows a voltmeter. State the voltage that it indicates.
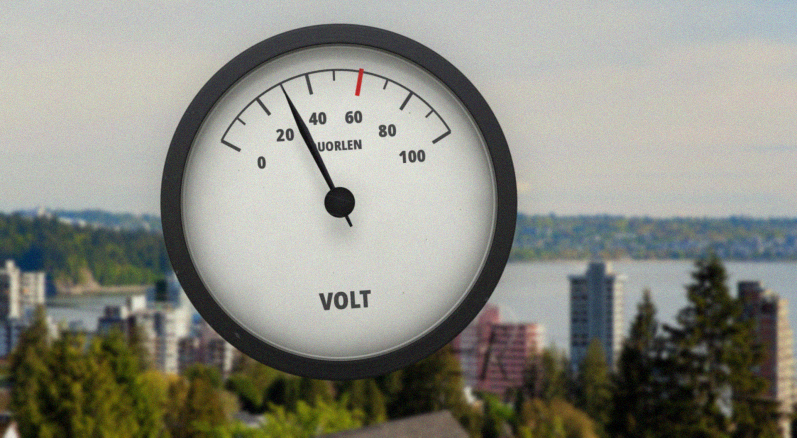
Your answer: 30 V
